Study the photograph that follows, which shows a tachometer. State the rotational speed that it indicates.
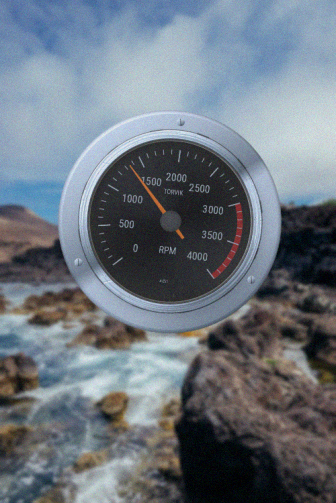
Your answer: 1350 rpm
